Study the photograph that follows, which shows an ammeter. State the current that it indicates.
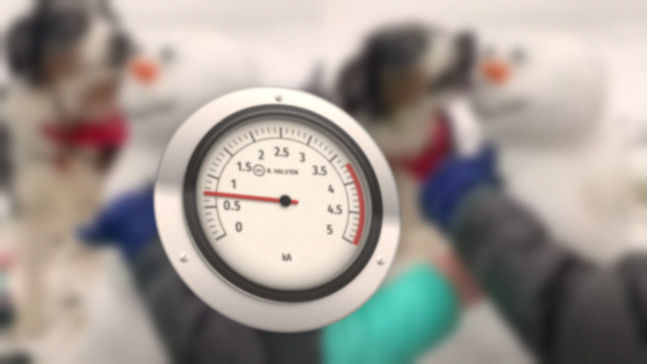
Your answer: 0.7 kA
